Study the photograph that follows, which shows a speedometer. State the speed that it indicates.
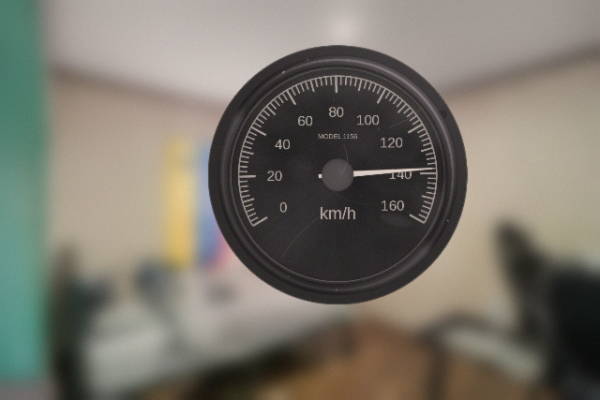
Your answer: 138 km/h
